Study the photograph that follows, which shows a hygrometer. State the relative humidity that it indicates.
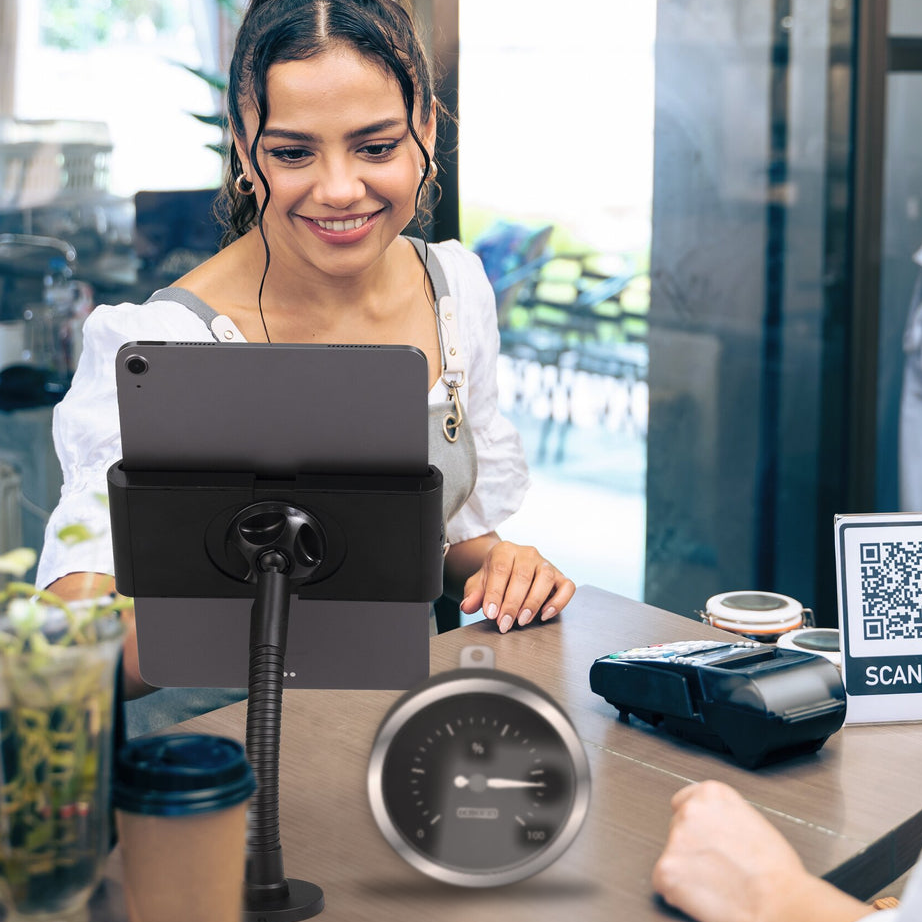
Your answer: 84 %
